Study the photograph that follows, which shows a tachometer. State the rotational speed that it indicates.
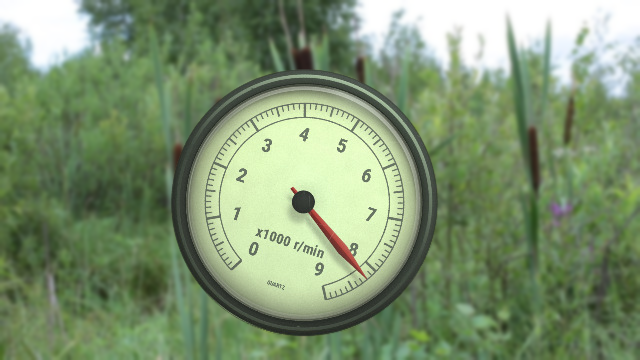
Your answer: 8200 rpm
